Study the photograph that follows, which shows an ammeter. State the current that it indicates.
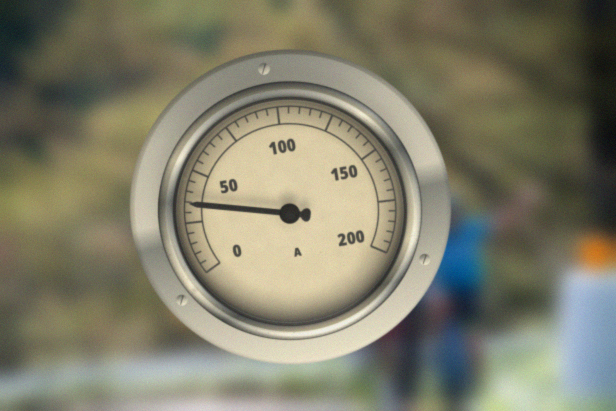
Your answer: 35 A
